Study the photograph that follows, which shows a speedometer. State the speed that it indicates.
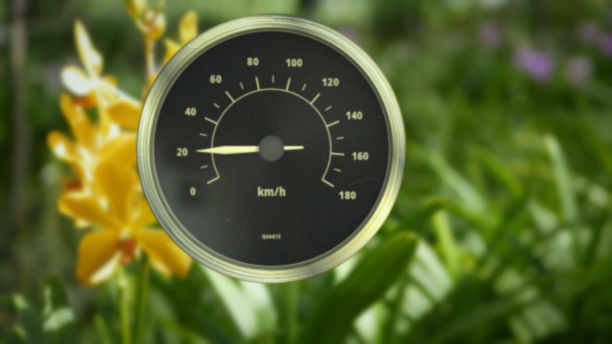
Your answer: 20 km/h
